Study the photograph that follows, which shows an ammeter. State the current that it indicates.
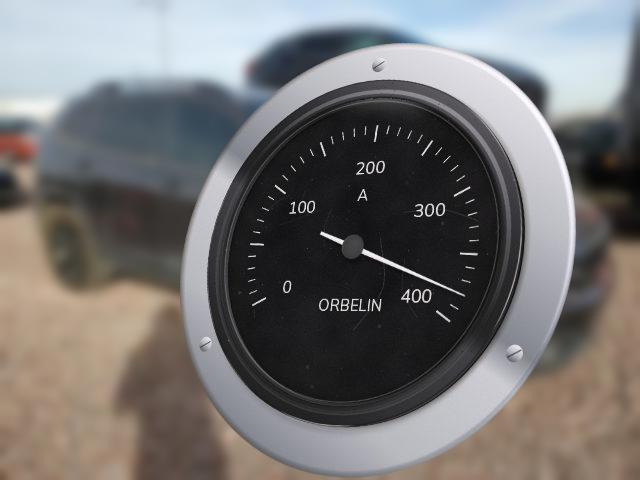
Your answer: 380 A
